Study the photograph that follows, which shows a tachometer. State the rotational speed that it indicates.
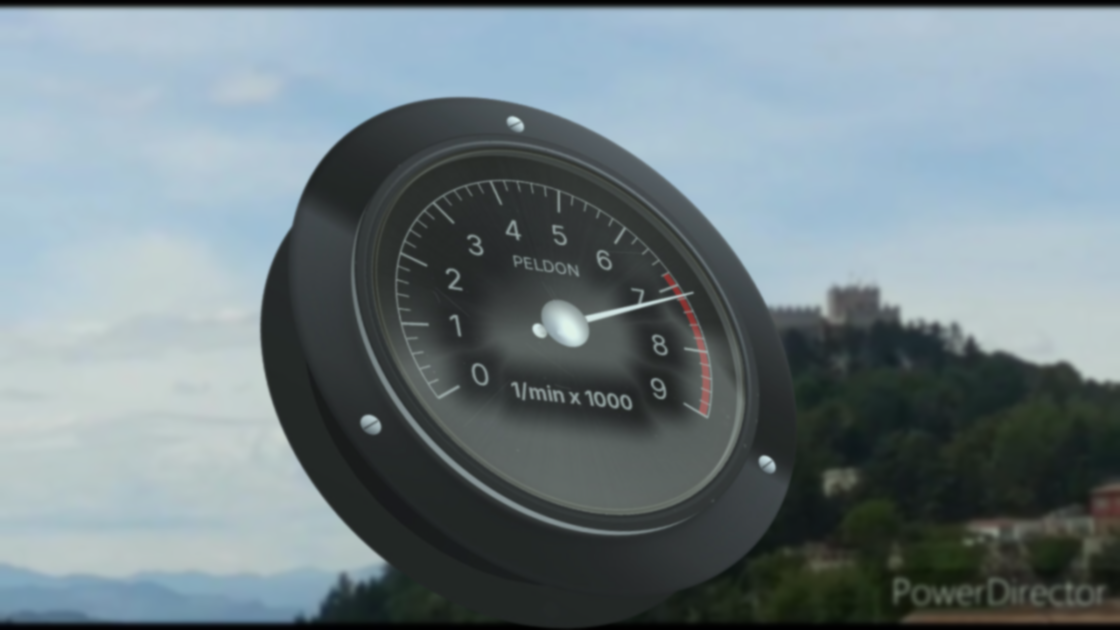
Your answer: 7200 rpm
